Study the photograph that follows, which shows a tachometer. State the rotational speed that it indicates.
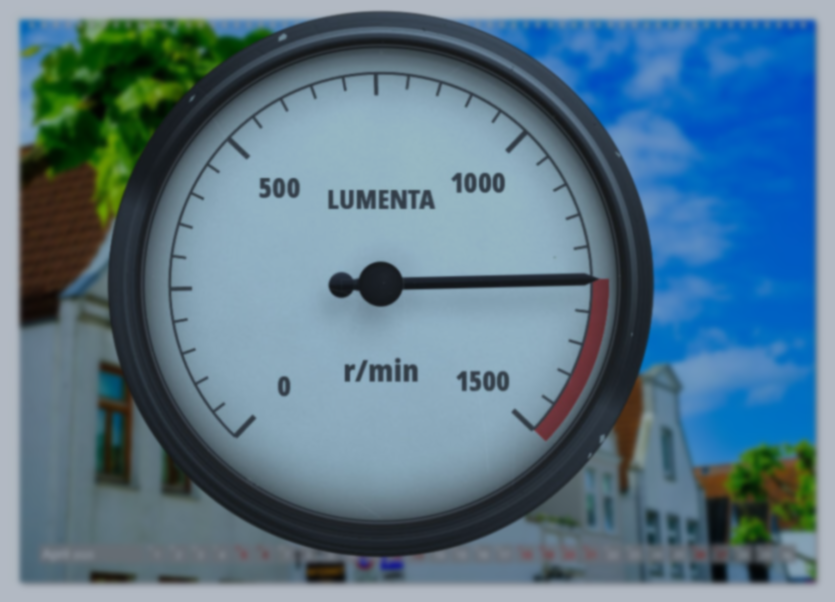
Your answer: 1250 rpm
